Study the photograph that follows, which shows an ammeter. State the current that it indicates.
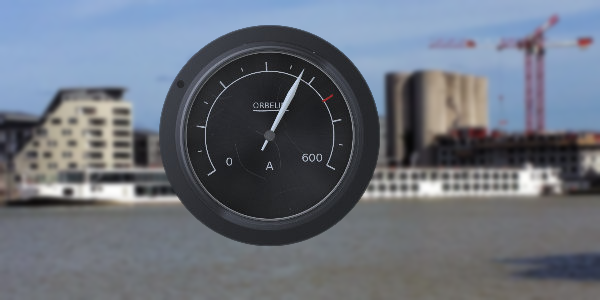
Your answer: 375 A
